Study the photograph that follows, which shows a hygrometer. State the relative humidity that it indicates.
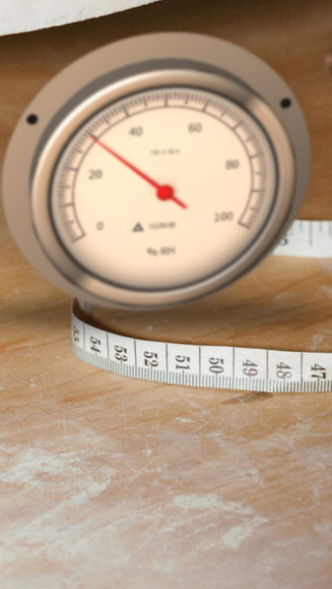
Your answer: 30 %
